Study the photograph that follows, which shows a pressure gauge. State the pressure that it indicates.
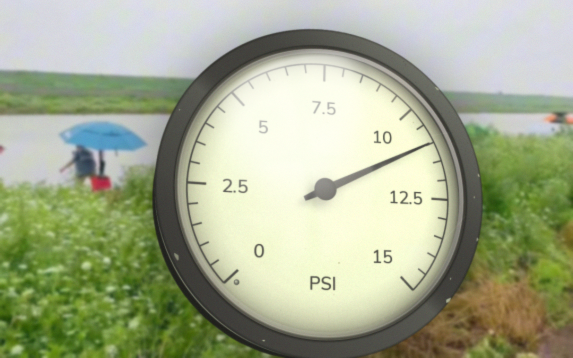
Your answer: 11 psi
